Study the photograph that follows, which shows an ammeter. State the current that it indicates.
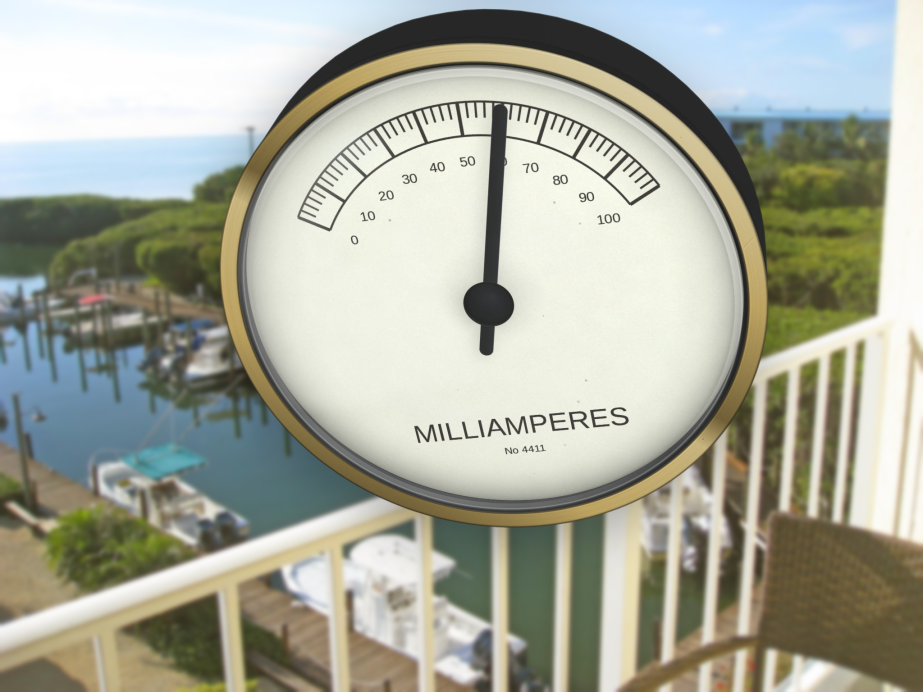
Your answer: 60 mA
